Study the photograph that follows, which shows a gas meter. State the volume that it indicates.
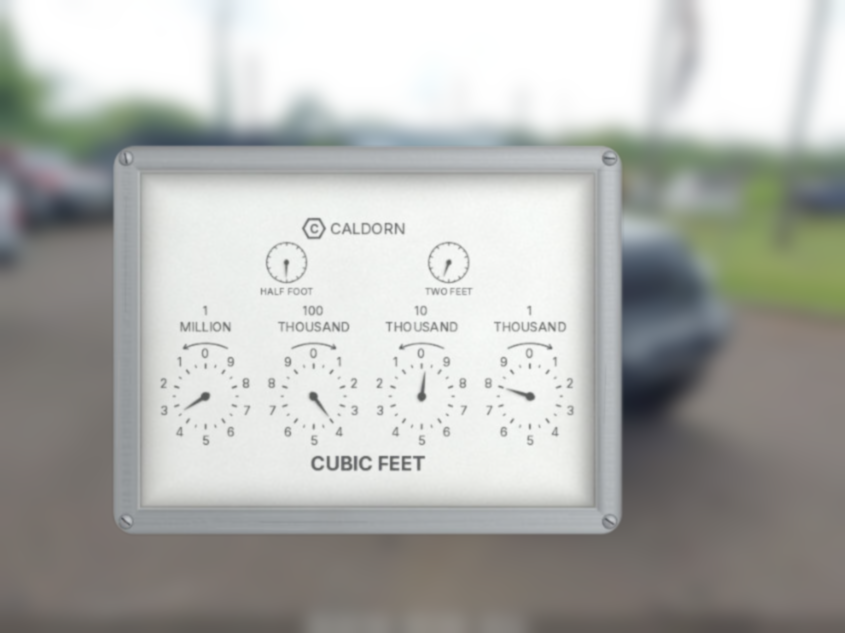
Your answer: 339800 ft³
